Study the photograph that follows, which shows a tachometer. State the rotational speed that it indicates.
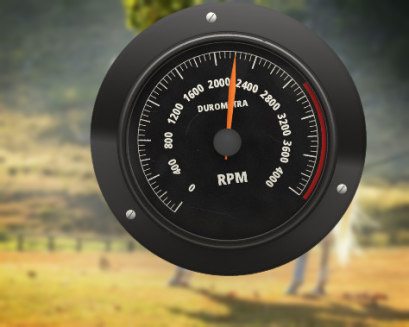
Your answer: 2200 rpm
